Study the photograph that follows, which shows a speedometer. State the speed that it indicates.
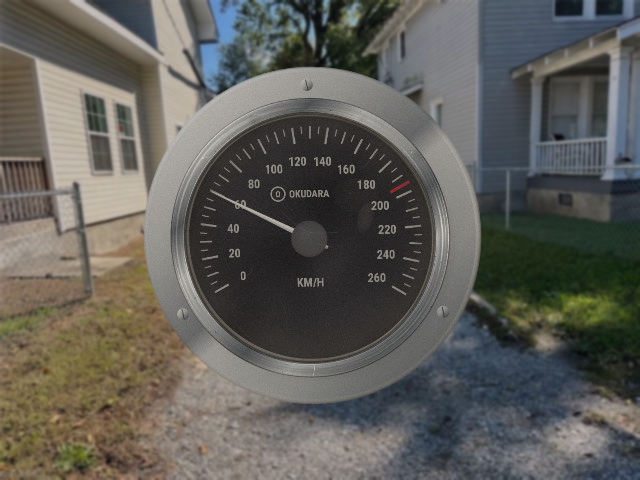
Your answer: 60 km/h
